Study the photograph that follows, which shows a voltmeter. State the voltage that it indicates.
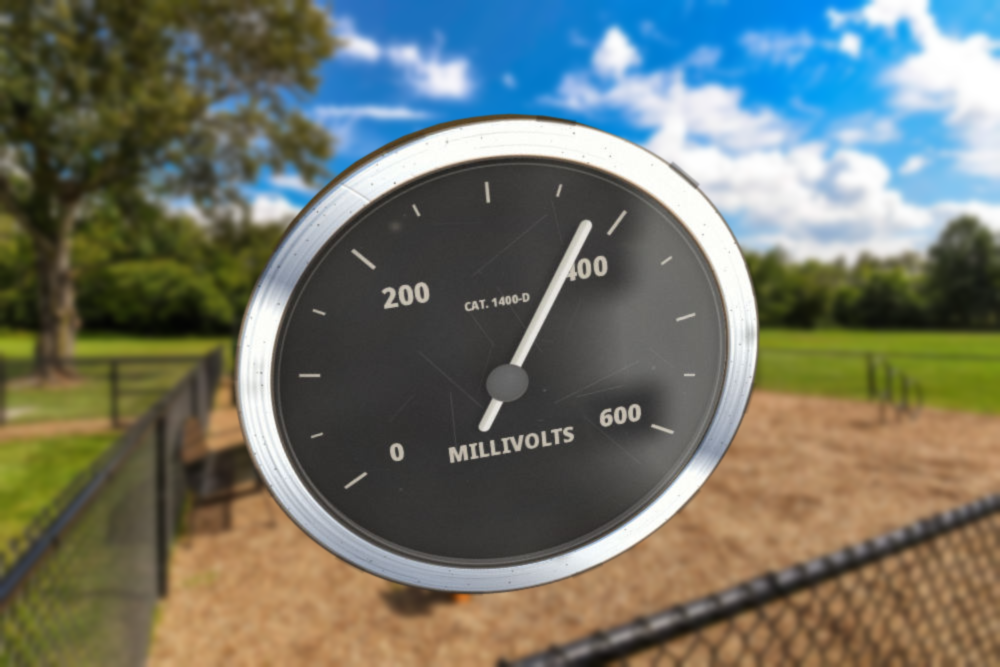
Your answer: 375 mV
